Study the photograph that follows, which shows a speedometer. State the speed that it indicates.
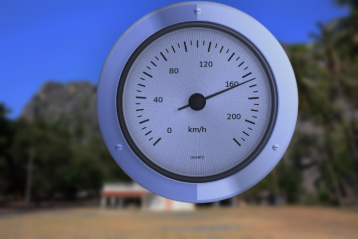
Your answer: 165 km/h
